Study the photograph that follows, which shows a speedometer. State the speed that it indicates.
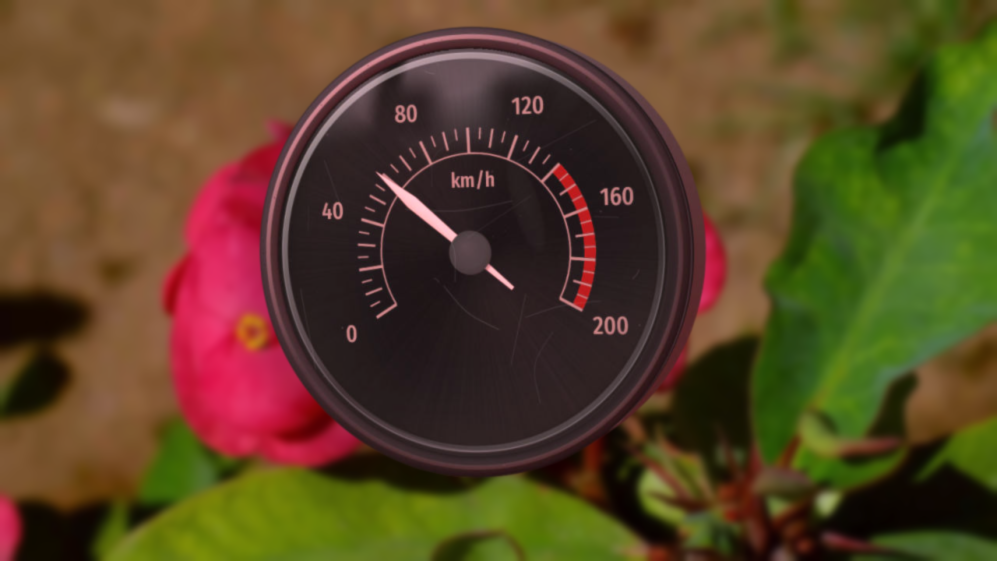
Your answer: 60 km/h
